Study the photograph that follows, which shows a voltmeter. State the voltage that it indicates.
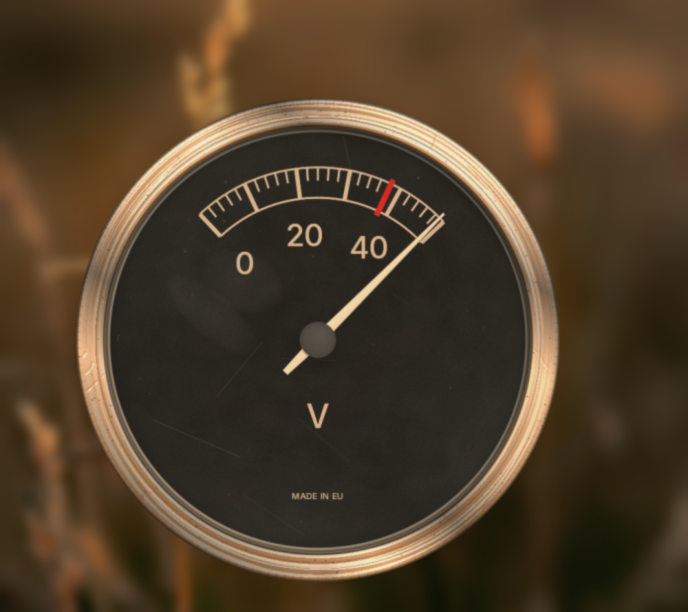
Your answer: 49 V
